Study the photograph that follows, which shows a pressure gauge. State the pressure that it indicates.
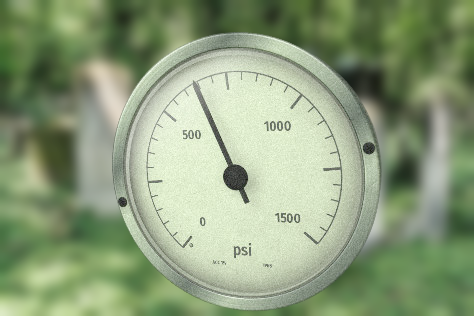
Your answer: 650 psi
